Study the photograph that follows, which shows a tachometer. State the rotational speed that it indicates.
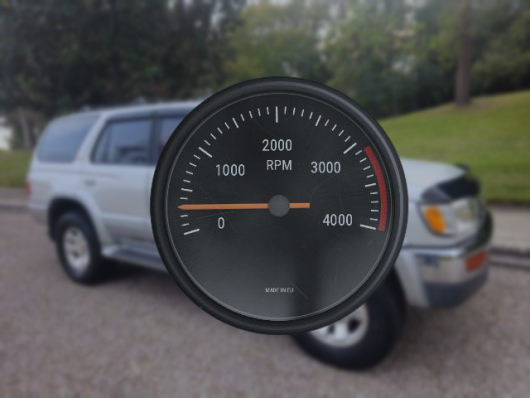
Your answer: 300 rpm
